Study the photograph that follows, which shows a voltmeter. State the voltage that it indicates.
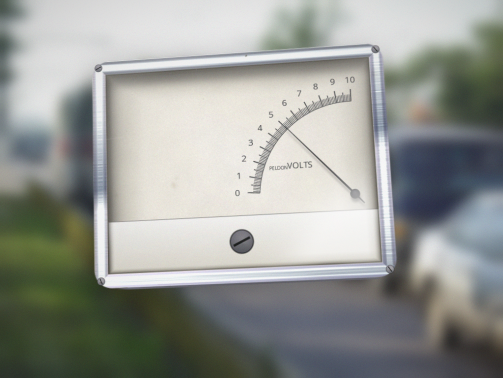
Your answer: 5 V
